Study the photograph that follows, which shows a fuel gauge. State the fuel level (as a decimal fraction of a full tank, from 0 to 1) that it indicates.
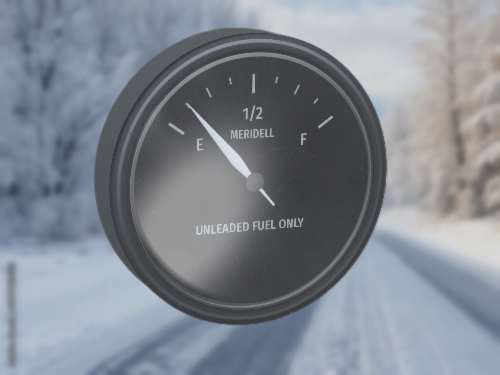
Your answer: 0.125
